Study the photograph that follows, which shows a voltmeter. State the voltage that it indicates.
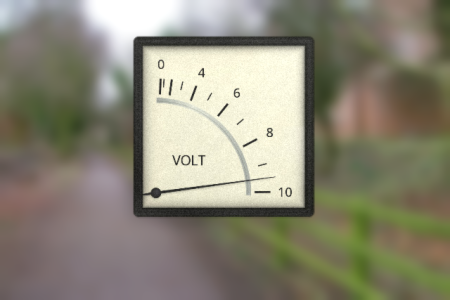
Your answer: 9.5 V
